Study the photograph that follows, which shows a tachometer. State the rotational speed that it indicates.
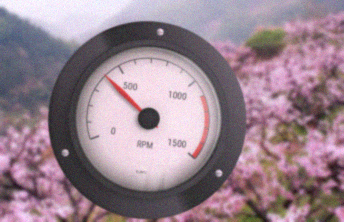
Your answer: 400 rpm
